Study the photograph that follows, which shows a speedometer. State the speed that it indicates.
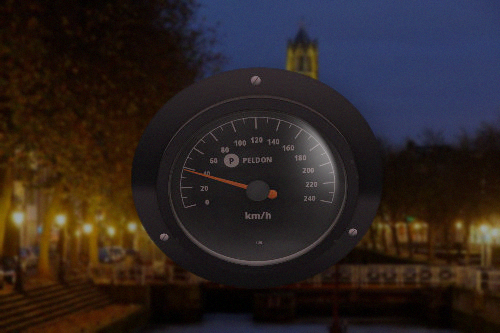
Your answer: 40 km/h
